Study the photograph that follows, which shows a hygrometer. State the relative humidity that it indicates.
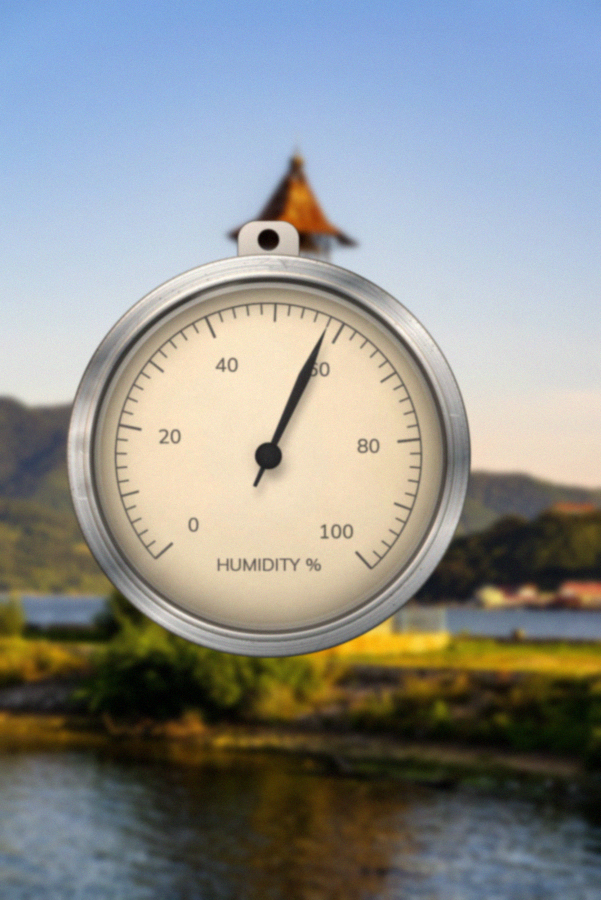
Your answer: 58 %
